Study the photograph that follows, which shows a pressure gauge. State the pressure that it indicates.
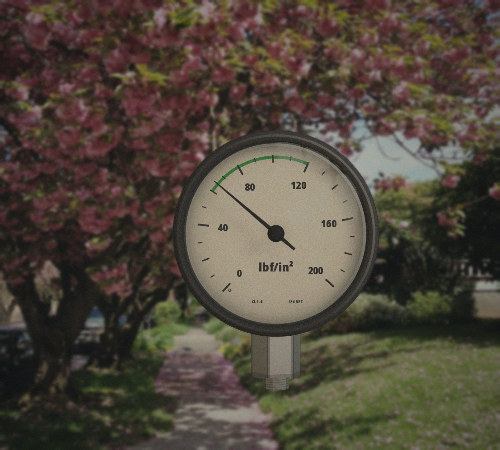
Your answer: 65 psi
